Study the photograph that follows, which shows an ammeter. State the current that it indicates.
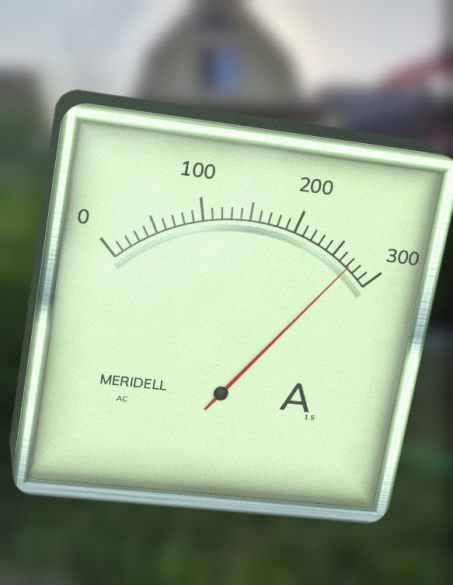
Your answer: 270 A
